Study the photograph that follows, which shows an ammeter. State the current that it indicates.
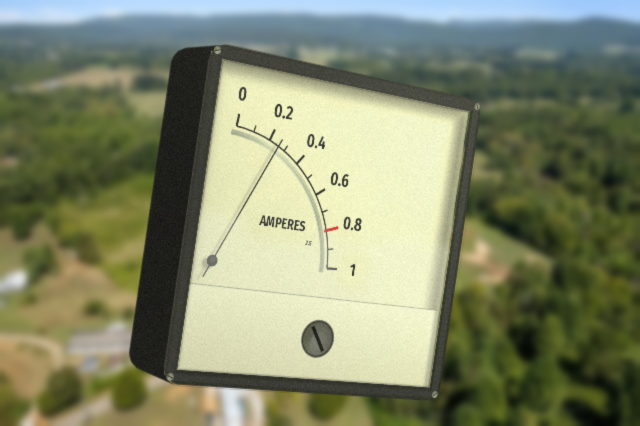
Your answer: 0.25 A
